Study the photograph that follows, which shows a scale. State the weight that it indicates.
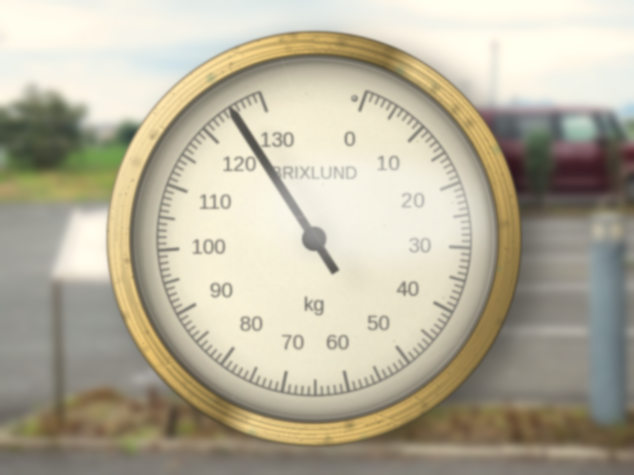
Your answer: 125 kg
